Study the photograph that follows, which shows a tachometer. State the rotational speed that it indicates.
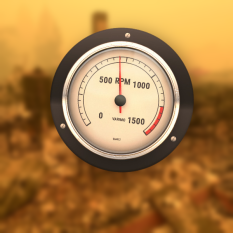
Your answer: 700 rpm
